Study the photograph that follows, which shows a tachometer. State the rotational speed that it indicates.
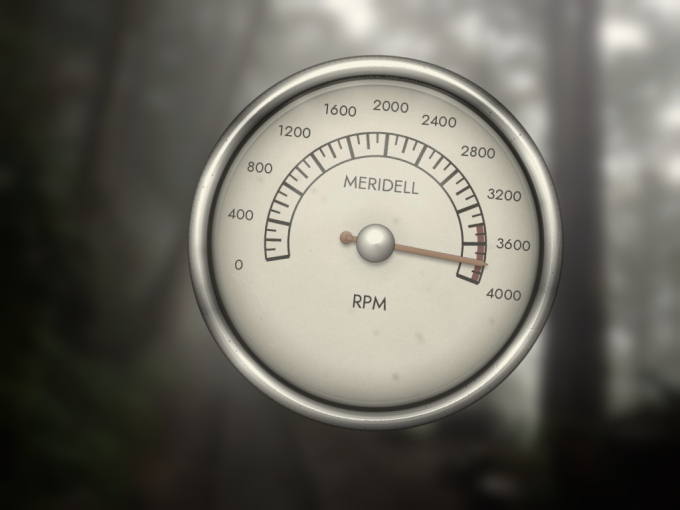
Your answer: 3800 rpm
